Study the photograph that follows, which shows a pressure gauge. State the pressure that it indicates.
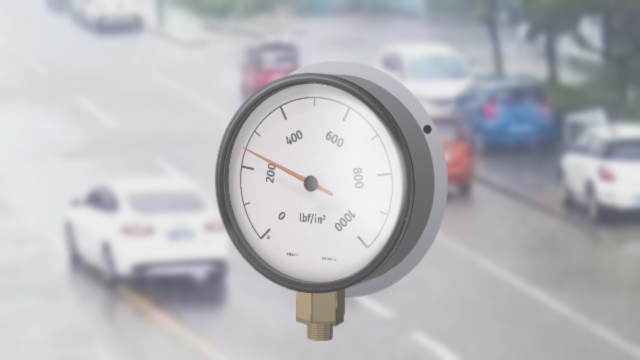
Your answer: 250 psi
